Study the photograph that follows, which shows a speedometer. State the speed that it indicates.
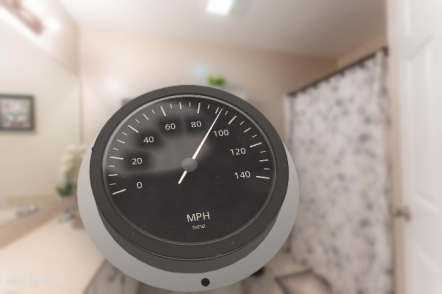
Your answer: 92.5 mph
